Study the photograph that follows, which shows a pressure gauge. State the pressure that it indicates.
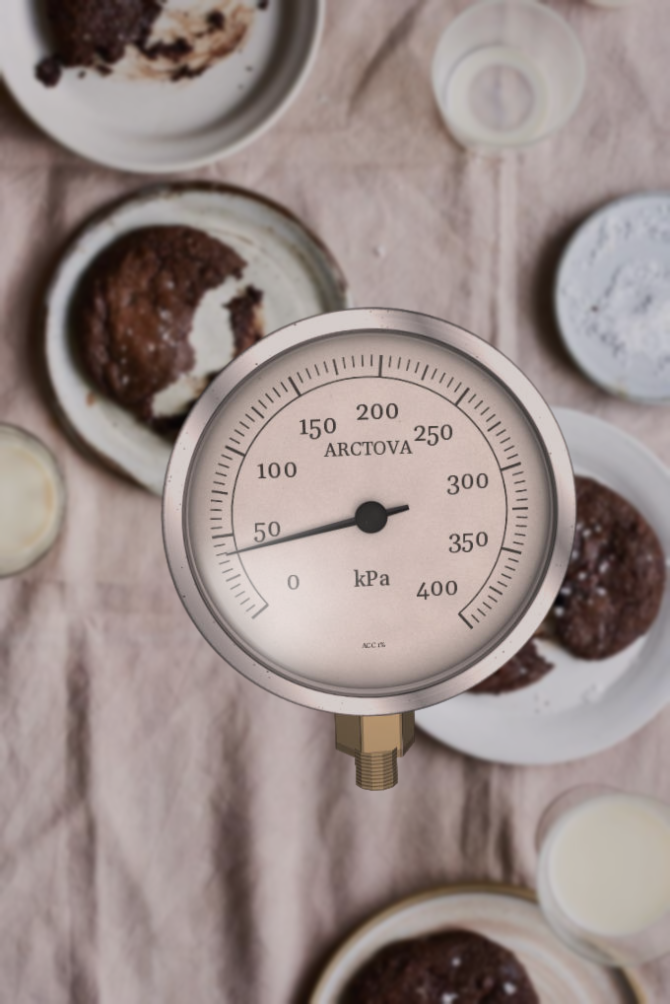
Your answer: 40 kPa
